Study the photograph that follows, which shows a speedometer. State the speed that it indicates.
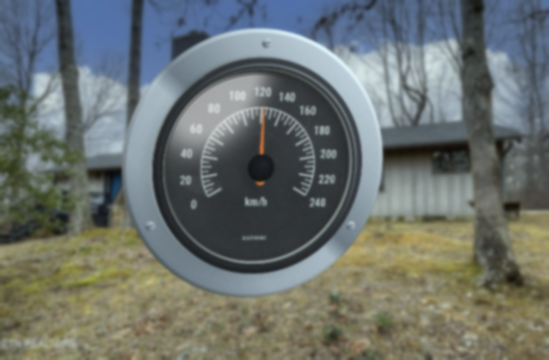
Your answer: 120 km/h
